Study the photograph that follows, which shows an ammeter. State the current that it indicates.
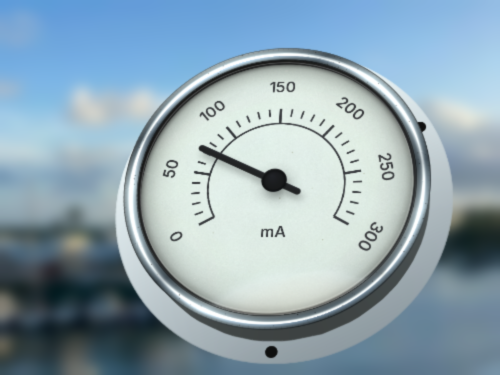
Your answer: 70 mA
